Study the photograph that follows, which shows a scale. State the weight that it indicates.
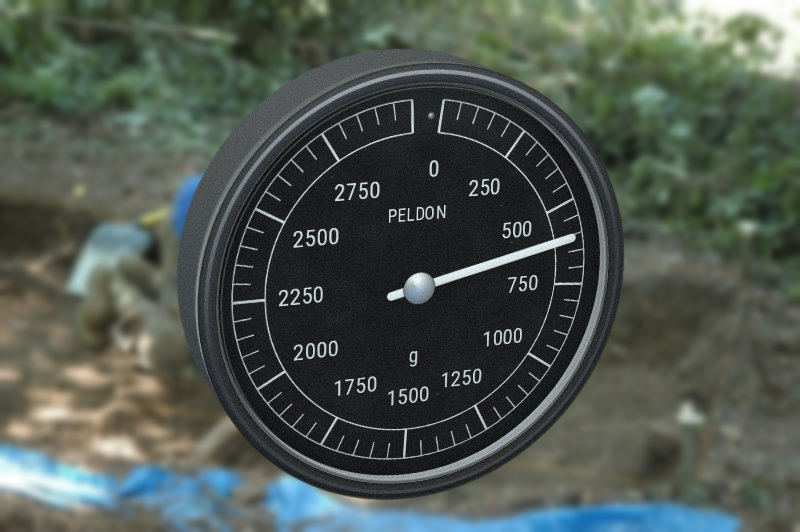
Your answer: 600 g
